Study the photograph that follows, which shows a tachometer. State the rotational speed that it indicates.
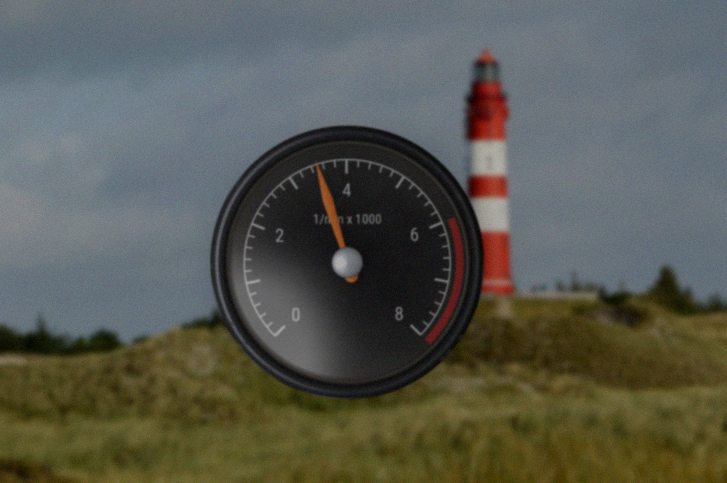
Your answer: 3500 rpm
